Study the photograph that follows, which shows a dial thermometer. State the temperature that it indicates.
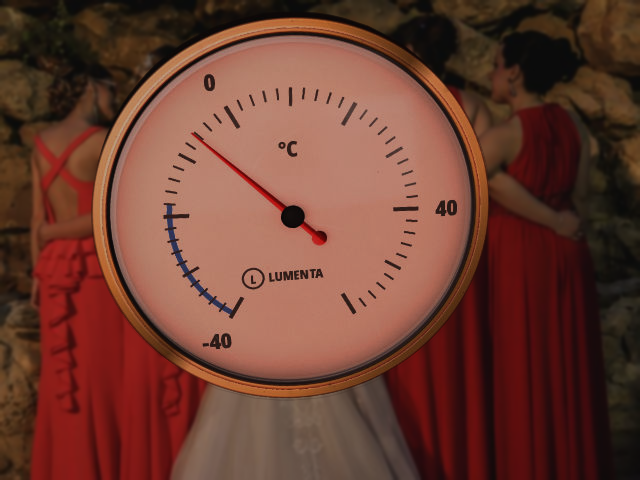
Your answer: -6 °C
